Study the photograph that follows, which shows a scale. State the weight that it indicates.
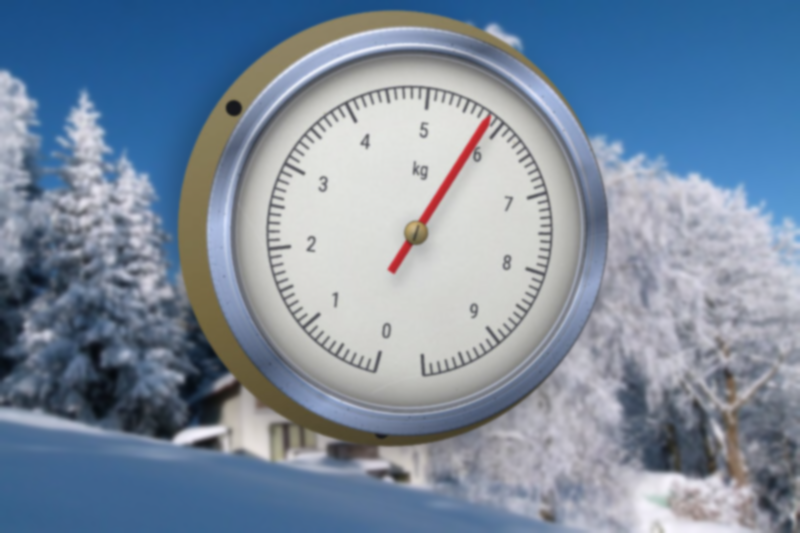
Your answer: 5.8 kg
